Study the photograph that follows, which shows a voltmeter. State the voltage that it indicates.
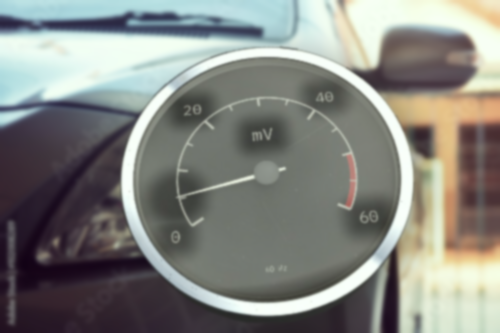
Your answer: 5 mV
